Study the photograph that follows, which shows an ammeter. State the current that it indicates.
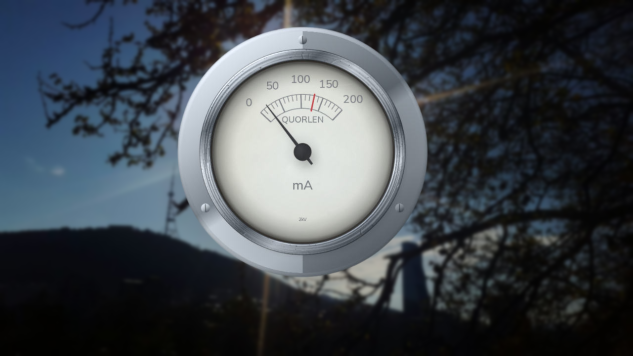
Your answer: 20 mA
